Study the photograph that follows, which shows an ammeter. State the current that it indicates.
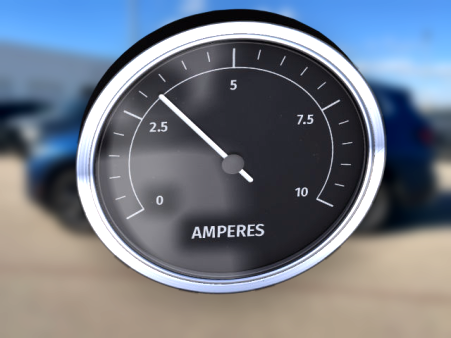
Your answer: 3.25 A
